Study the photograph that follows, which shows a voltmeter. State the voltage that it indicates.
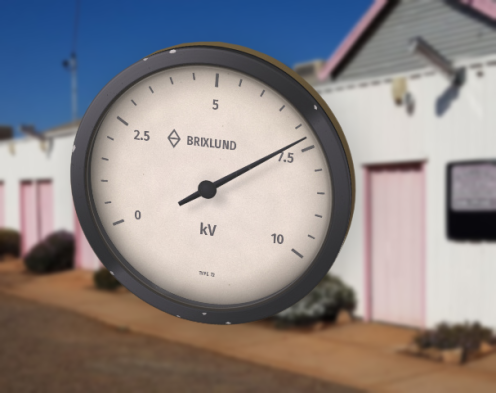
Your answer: 7.25 kV
